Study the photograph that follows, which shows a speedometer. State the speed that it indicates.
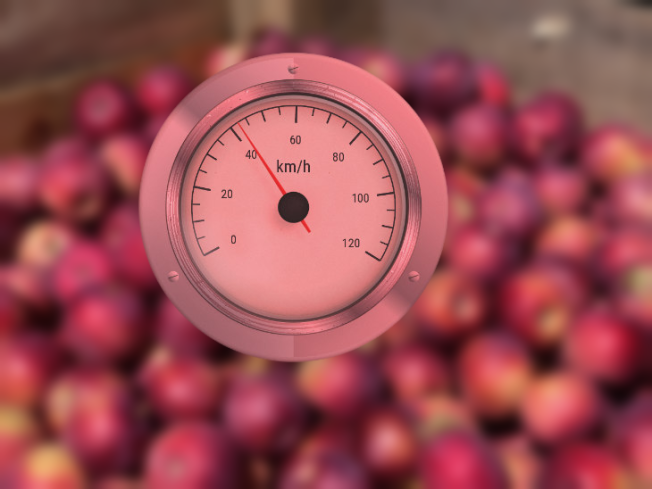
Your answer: 42.5 km/h
